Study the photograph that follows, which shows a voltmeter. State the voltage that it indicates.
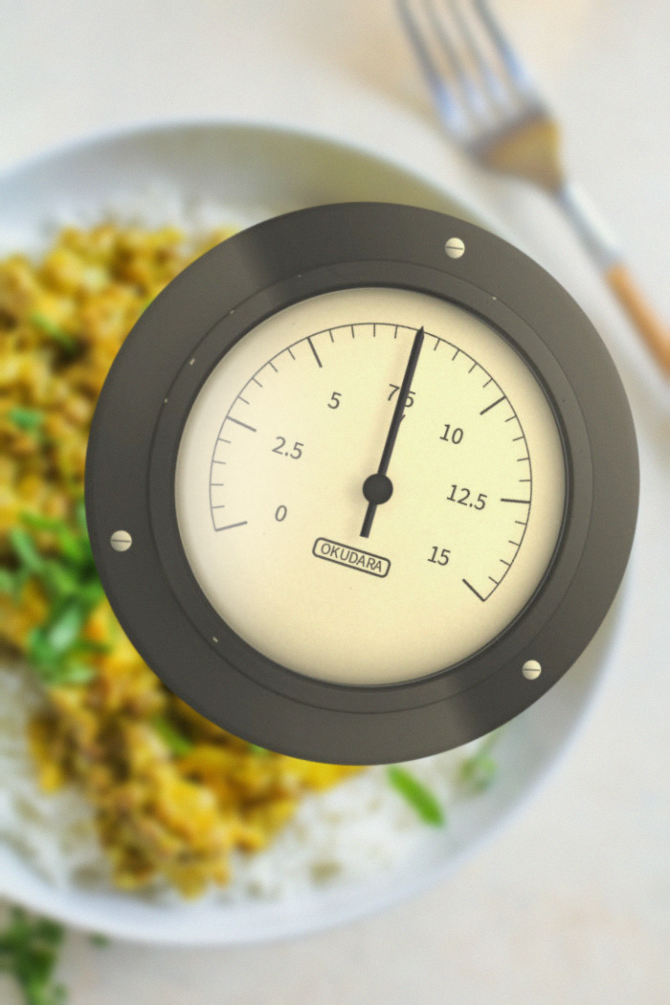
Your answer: 7.5 V
